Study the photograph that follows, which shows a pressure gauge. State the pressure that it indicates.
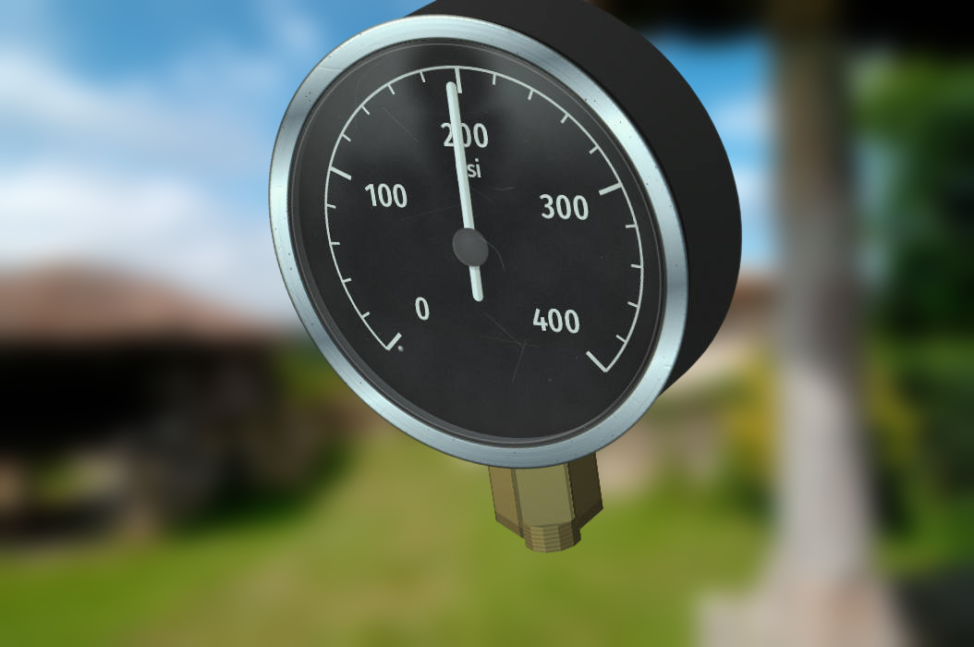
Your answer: 200 psi
